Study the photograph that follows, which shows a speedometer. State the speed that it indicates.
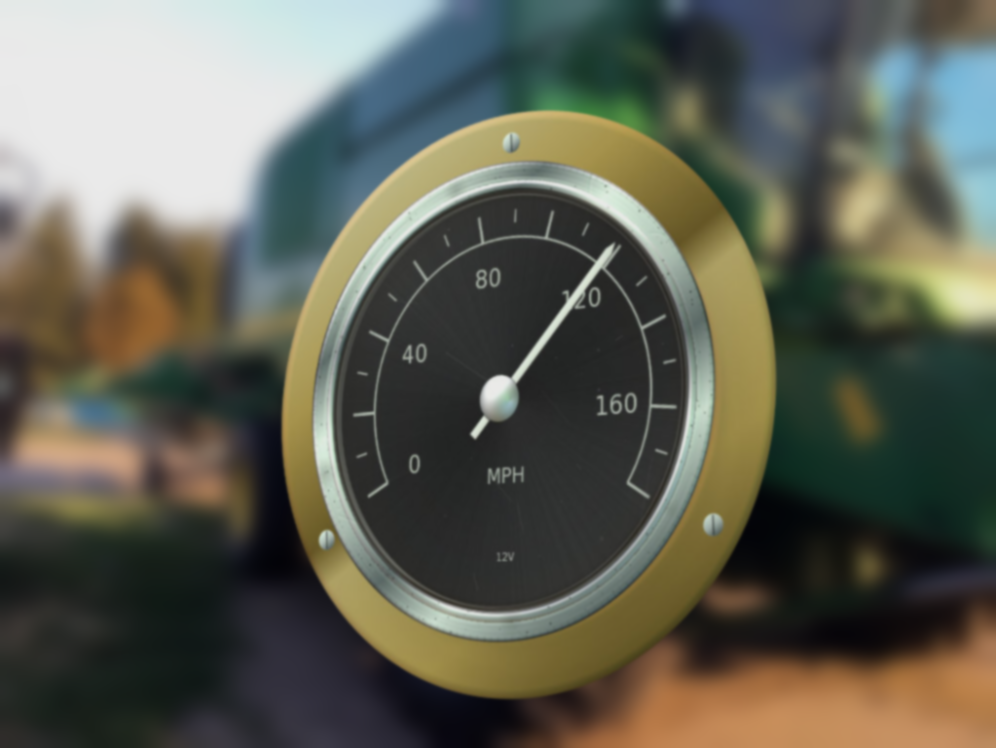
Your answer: 120 mph
